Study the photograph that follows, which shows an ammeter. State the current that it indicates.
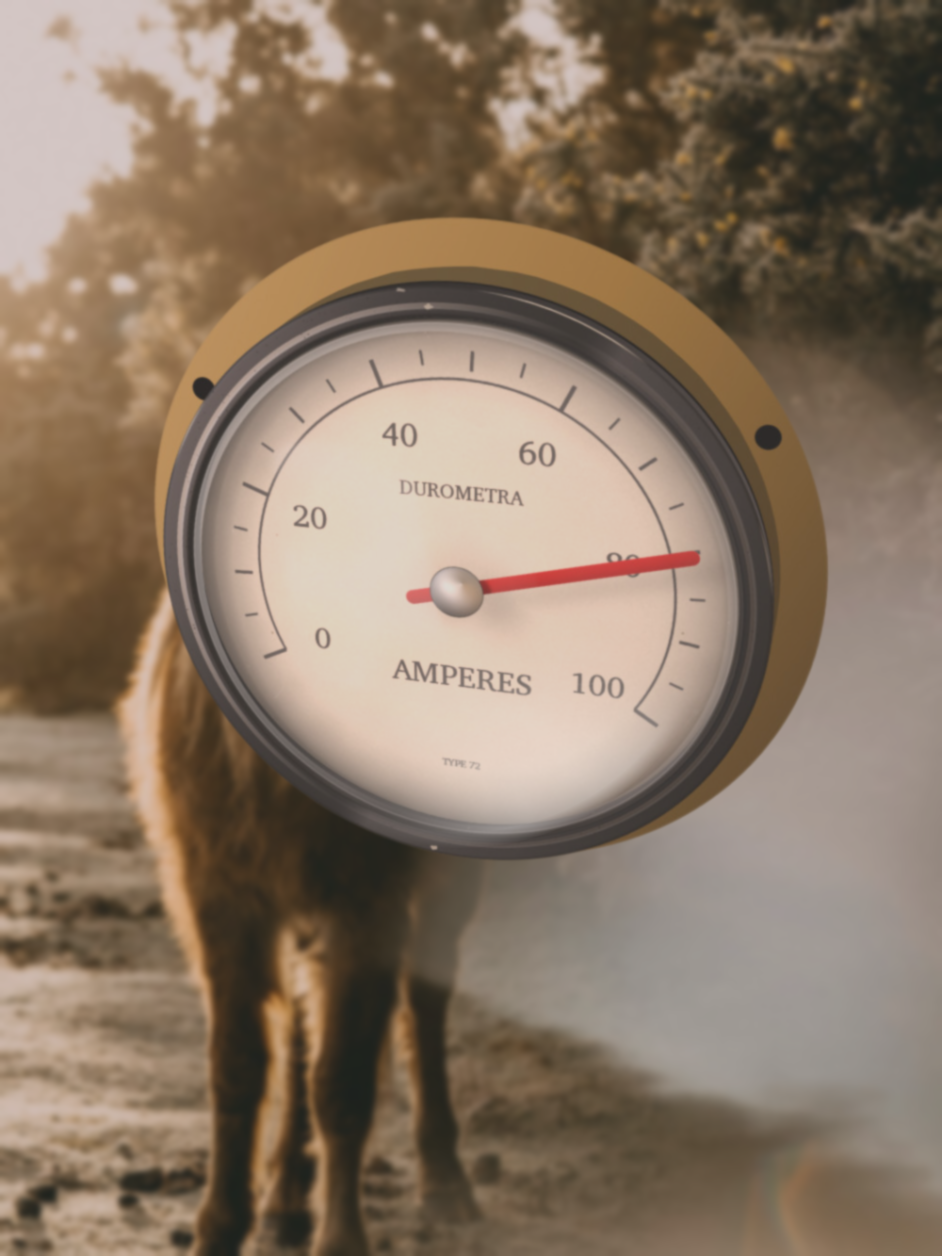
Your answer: 80 A
